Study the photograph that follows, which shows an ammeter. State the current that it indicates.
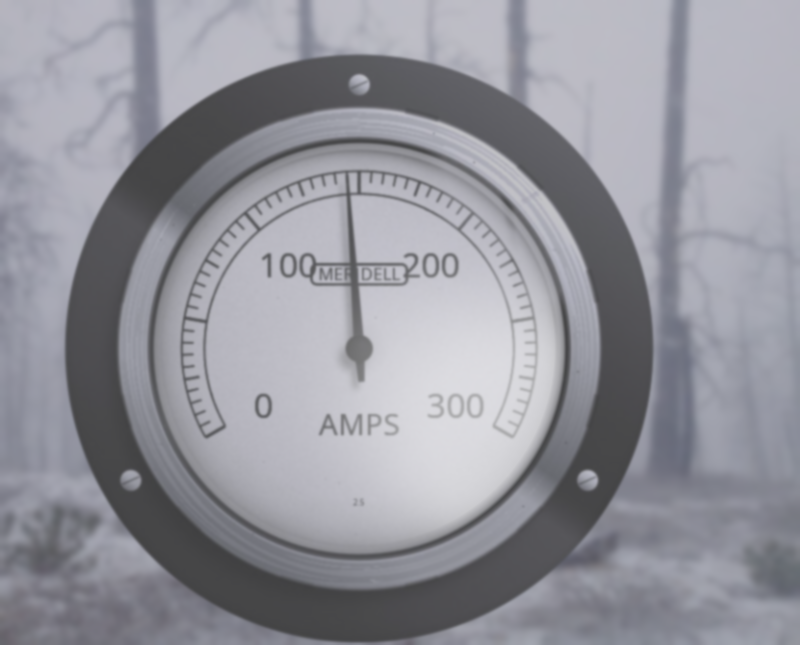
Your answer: 145 A
